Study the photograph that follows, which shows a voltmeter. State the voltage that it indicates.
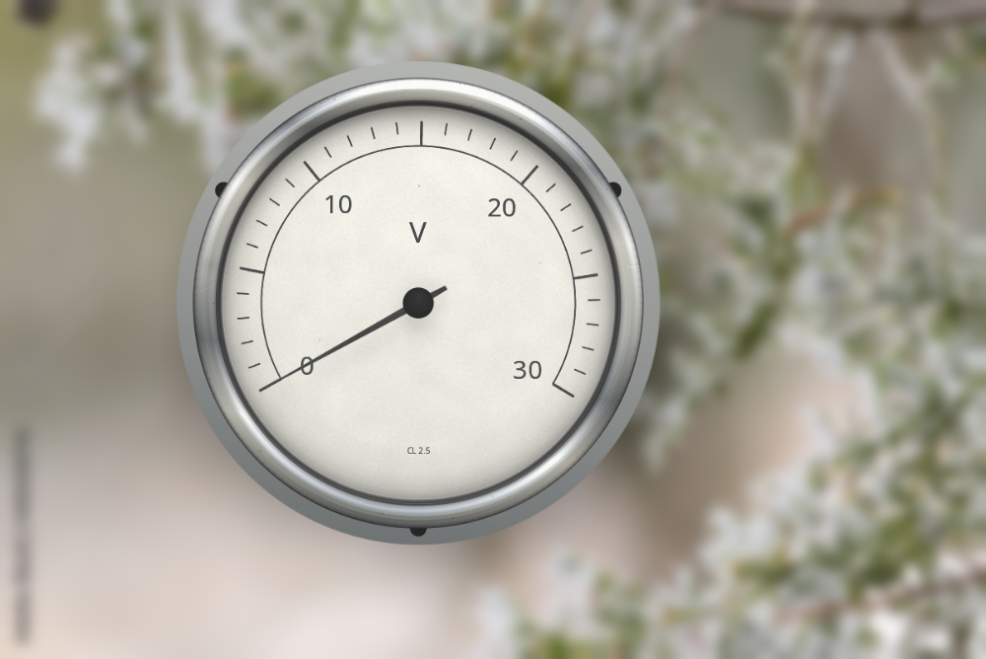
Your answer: 0 V
